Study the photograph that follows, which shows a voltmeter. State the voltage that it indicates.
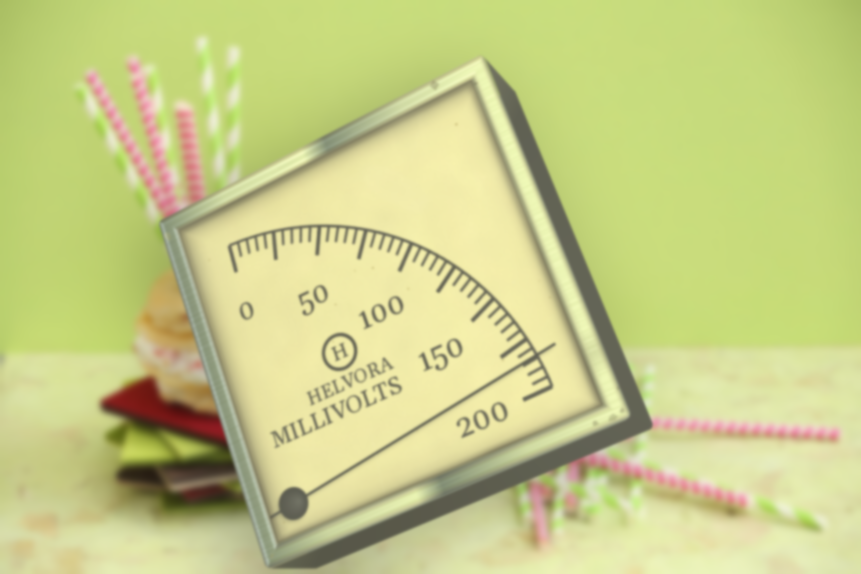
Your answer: 185 mV
